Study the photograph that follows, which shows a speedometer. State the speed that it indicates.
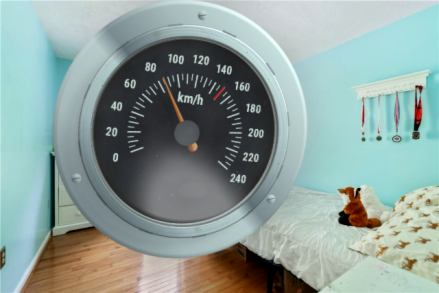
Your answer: 85 km/h
